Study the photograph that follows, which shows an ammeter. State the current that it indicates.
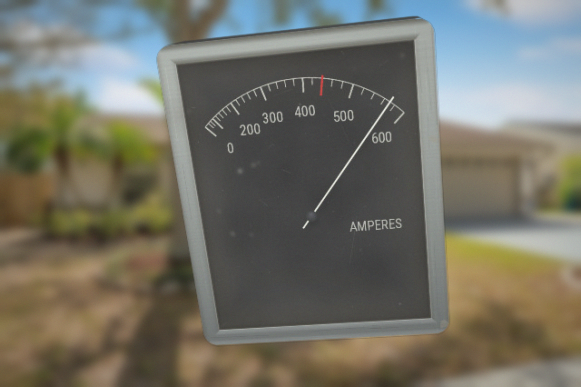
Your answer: 570 A
